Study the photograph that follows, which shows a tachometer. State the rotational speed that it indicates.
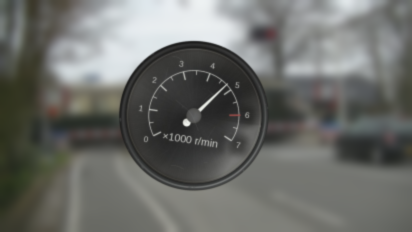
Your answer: 4750 rpm
